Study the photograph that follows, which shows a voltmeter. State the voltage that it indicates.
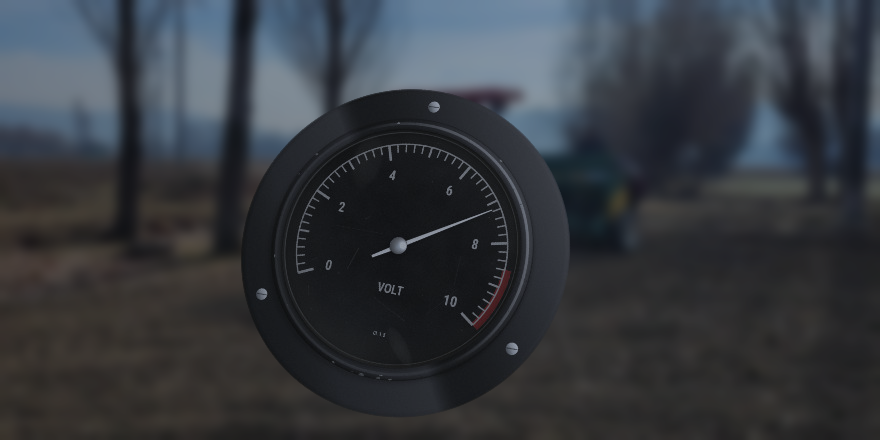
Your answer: 7.2 V
